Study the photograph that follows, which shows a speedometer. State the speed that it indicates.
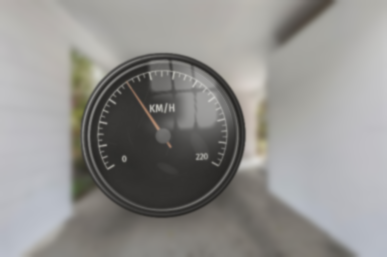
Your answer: 80 km/h
